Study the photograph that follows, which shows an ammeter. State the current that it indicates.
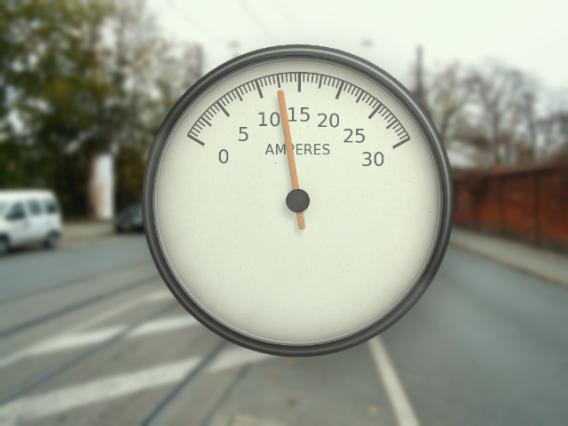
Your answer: 12.5 A
